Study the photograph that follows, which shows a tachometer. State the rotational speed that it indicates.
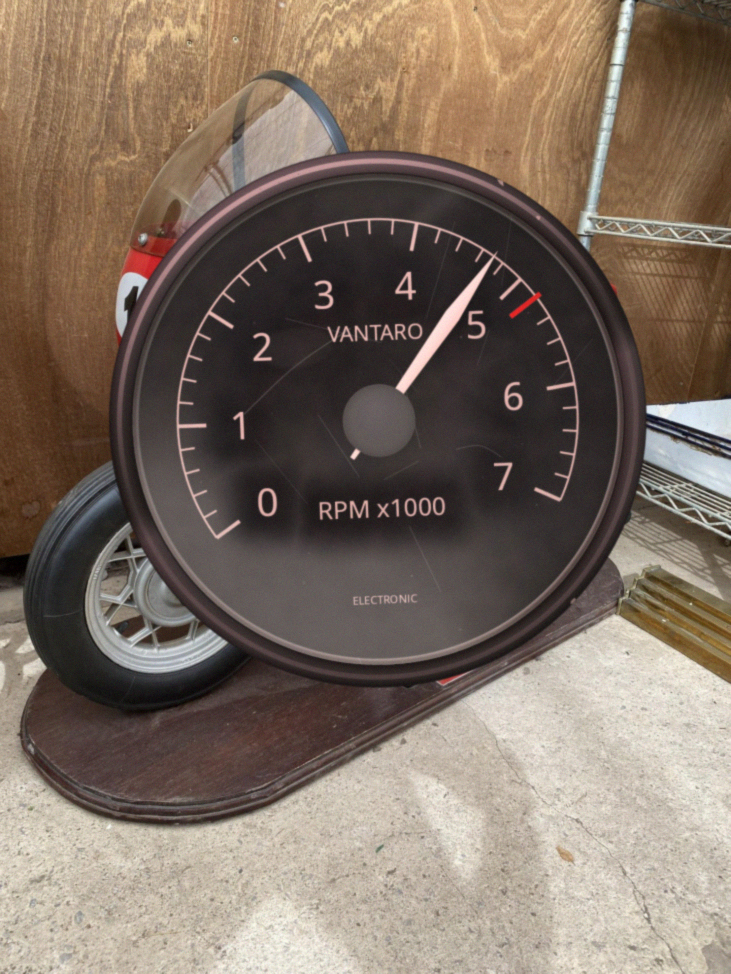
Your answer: 4700 rpm
